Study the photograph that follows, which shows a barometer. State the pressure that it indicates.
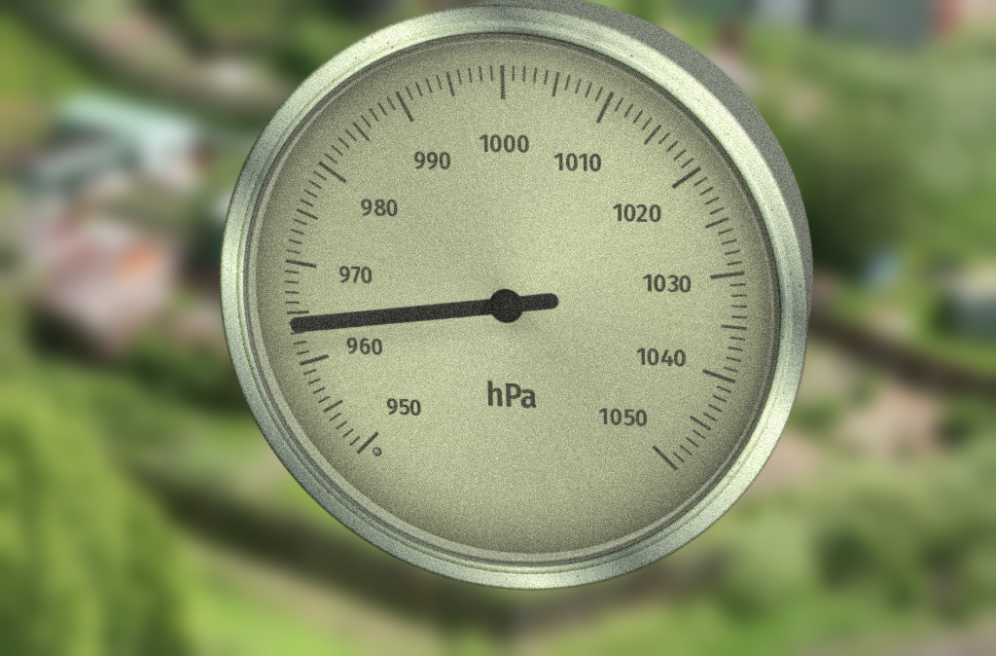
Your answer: 964 hPa
